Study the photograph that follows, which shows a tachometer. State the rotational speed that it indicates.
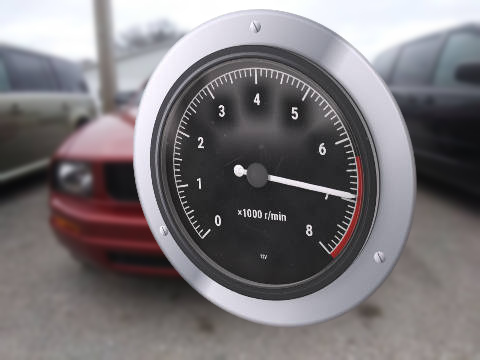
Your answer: 6900 rpm
